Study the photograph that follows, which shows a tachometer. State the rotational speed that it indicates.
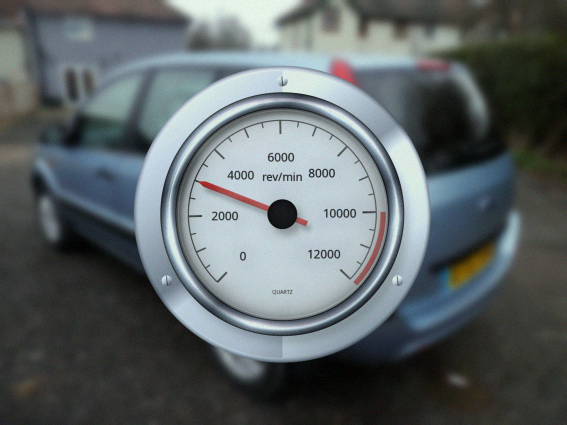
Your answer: 3000 rpm
